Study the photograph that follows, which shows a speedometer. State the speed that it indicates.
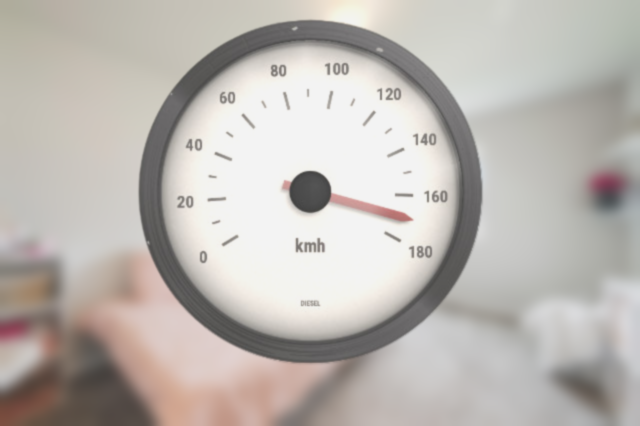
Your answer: 170 km/h
